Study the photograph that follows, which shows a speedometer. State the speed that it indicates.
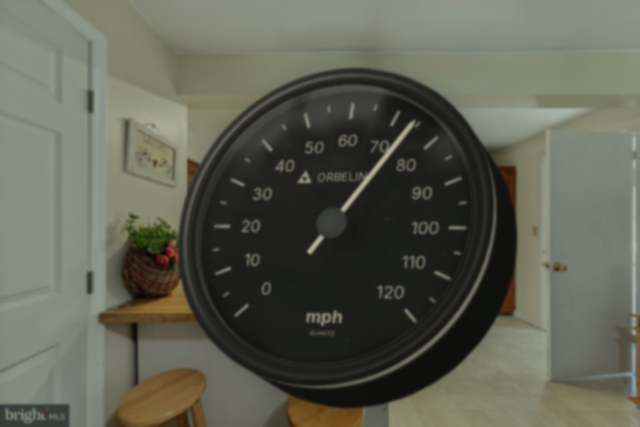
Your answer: 75 mph
